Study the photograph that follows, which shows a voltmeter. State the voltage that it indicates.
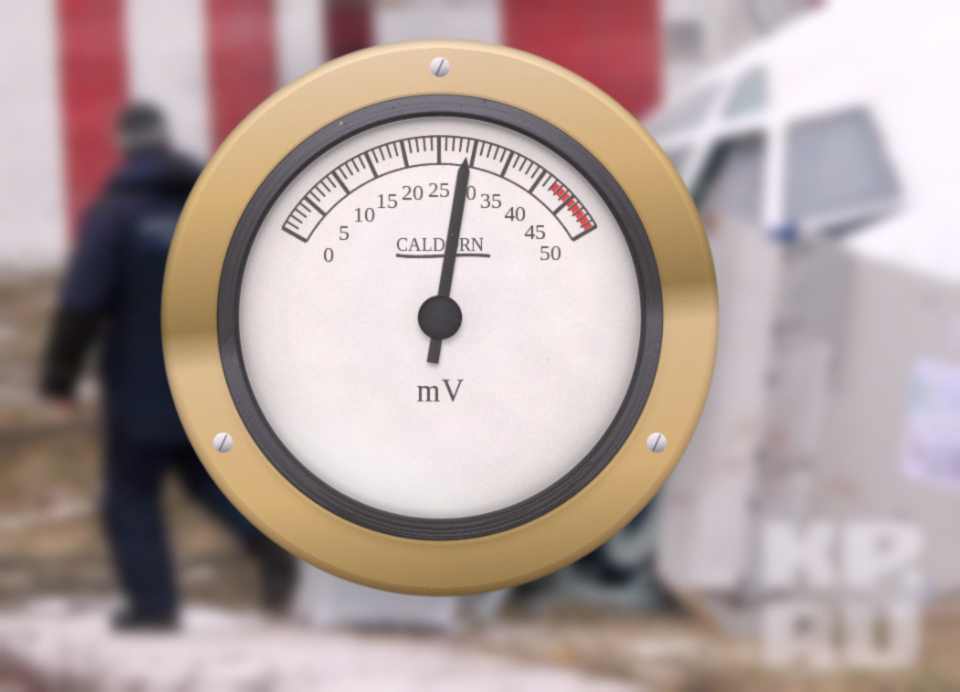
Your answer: 29 mV
